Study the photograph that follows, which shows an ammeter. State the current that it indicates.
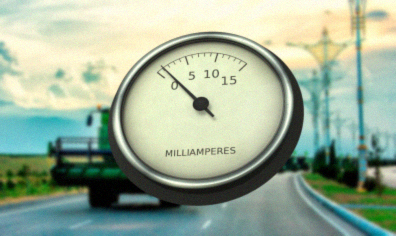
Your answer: 1 mA
